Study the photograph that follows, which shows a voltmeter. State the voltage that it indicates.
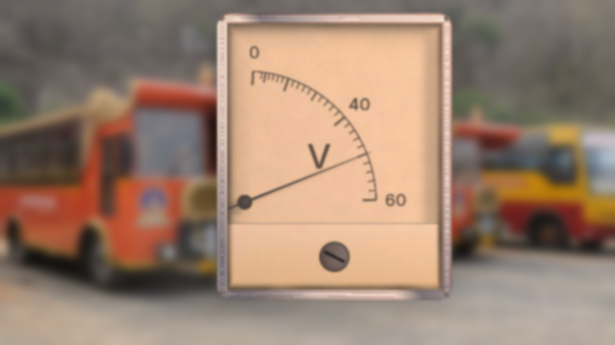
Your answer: 50 V
